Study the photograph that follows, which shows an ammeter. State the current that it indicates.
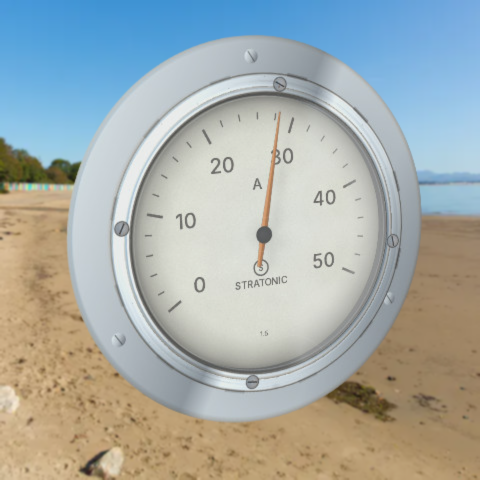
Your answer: 28 A
